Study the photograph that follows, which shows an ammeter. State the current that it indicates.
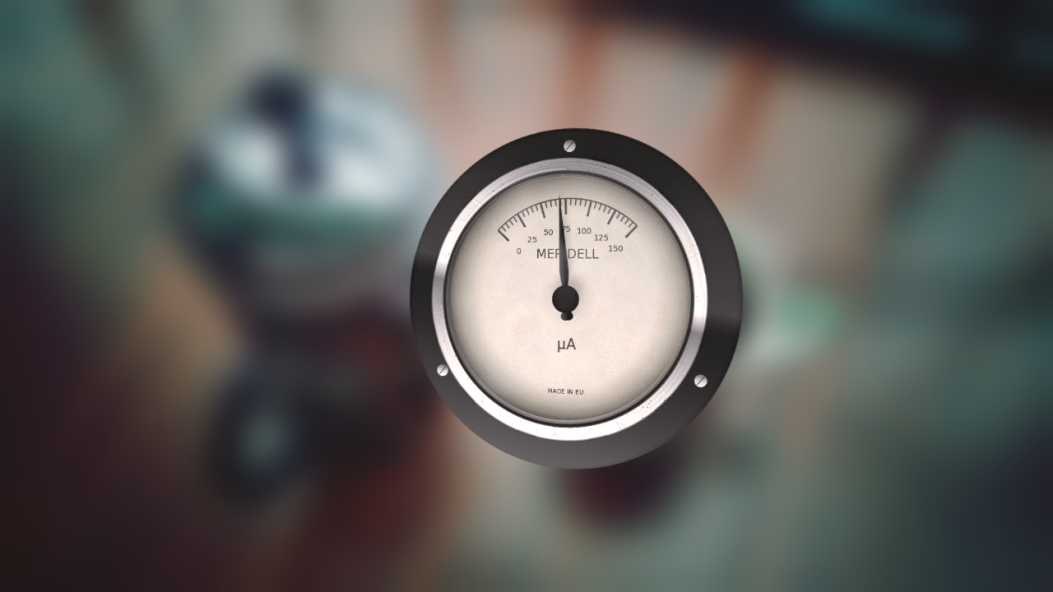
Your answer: 70 µA
